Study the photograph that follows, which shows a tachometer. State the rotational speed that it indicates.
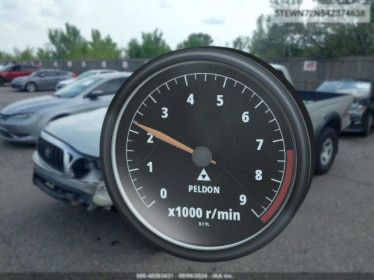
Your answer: 2250 rpm
